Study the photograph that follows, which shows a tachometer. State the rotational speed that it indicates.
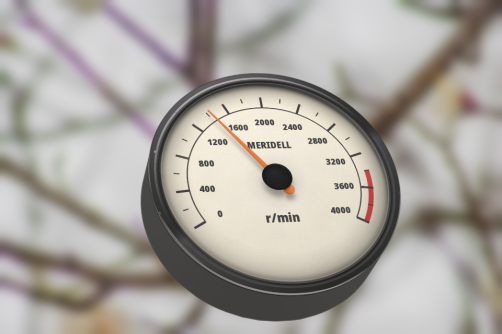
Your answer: 1400 rpm
